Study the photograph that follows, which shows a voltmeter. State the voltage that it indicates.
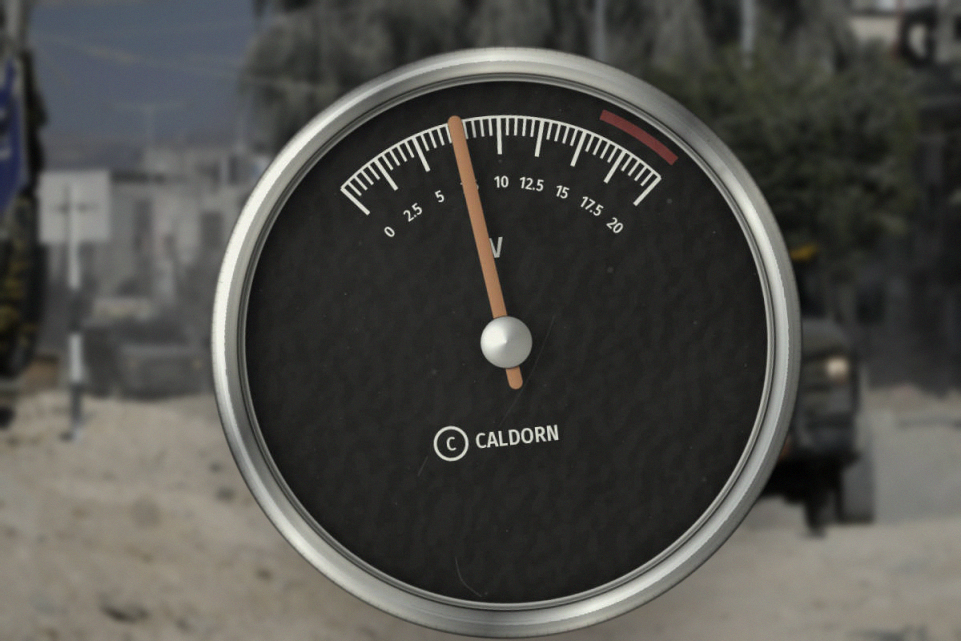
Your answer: 7.5 V
